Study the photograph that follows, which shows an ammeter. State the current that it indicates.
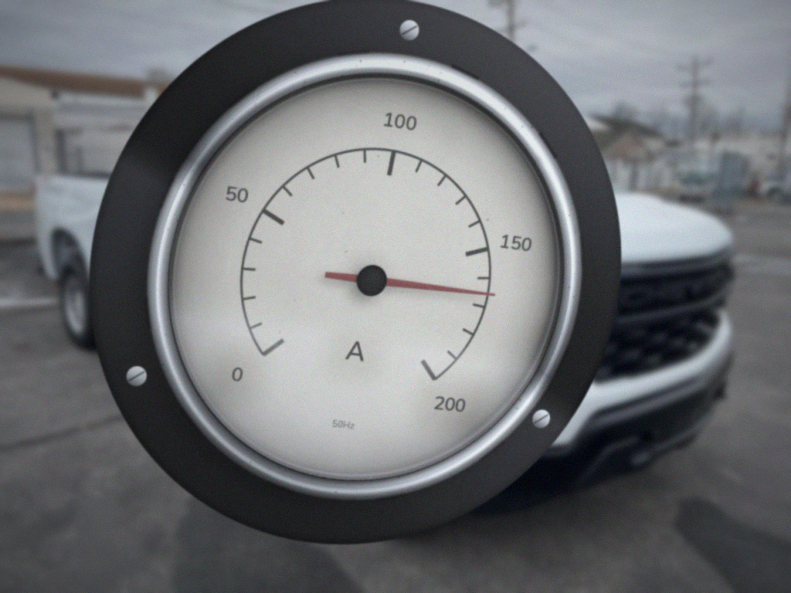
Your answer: 165 A
